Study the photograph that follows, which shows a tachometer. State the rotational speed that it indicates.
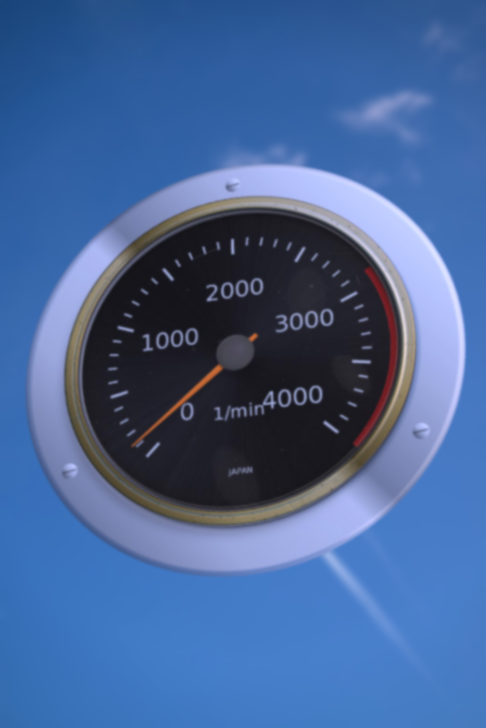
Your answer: 100 rpm
